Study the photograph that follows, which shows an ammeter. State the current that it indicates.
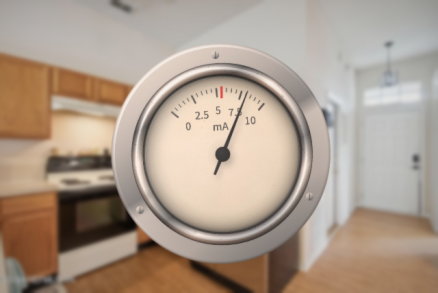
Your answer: 8 mA
